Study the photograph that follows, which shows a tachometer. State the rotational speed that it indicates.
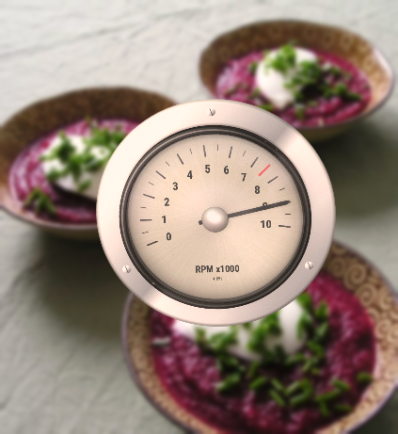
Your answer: 9000 rpm
